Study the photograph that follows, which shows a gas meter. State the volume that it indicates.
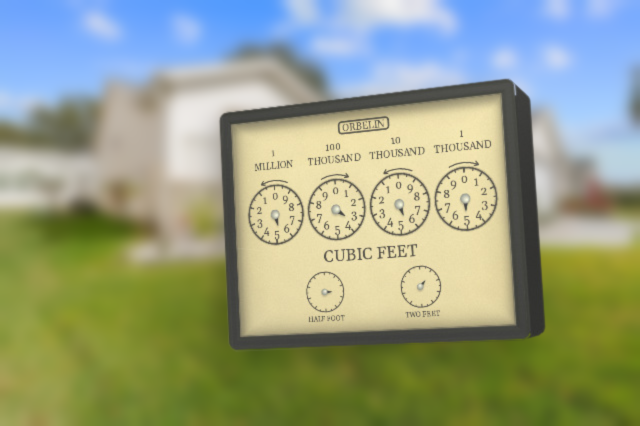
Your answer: 535500 ft³
